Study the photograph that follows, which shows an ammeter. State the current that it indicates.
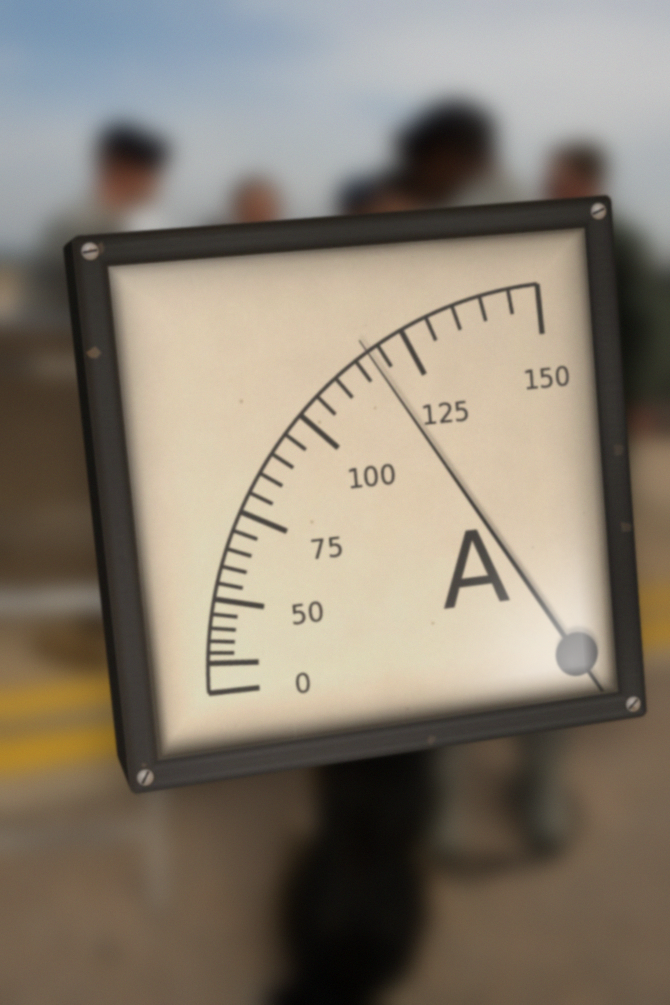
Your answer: 117.5 A
